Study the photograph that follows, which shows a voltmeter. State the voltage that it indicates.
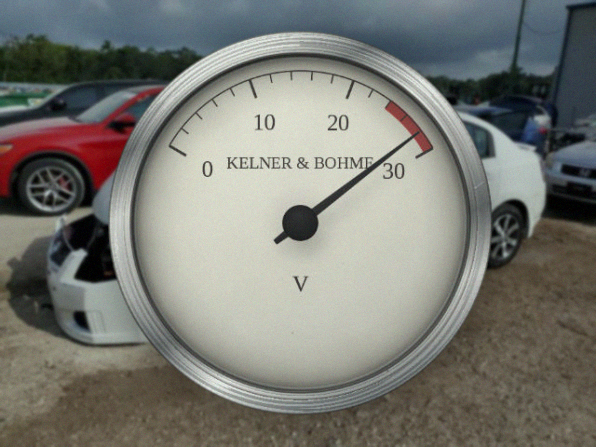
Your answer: 28 V
